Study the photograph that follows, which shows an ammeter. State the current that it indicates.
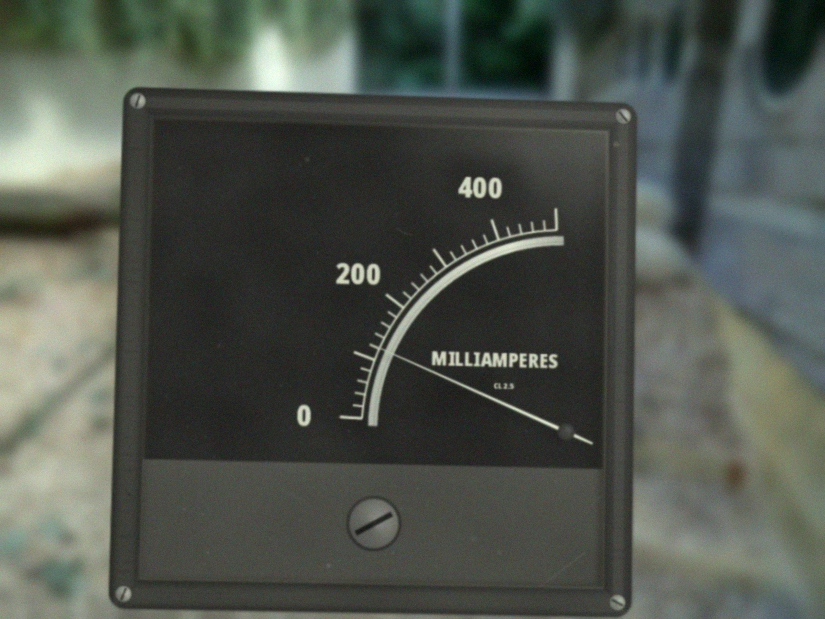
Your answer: 120 mA
